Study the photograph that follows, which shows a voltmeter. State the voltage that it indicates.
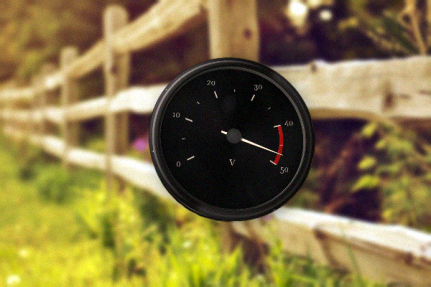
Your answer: 47.5 V
